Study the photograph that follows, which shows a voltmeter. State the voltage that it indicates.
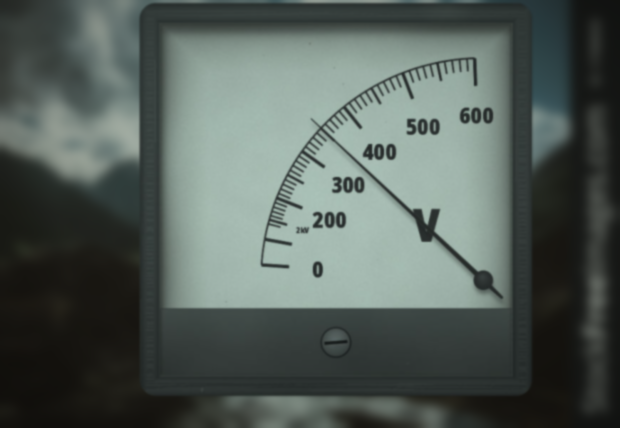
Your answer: 350 V
